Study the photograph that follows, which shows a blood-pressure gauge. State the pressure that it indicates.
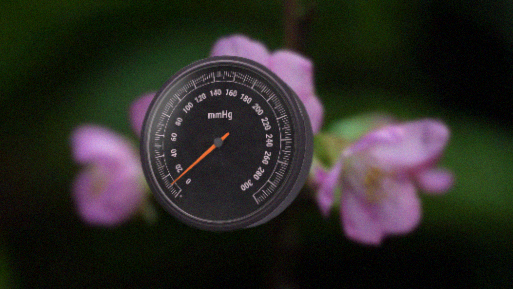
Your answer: 10 mmHg
